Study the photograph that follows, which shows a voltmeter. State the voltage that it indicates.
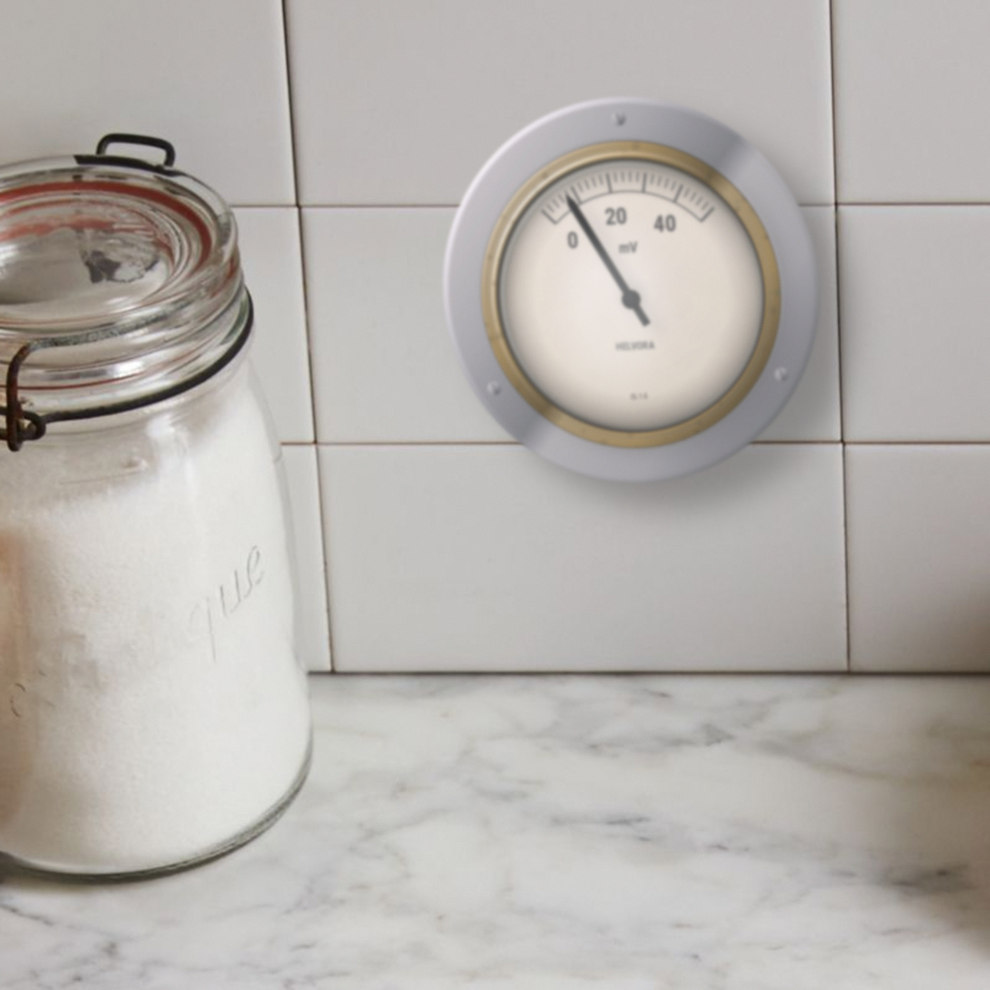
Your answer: 8 mV
